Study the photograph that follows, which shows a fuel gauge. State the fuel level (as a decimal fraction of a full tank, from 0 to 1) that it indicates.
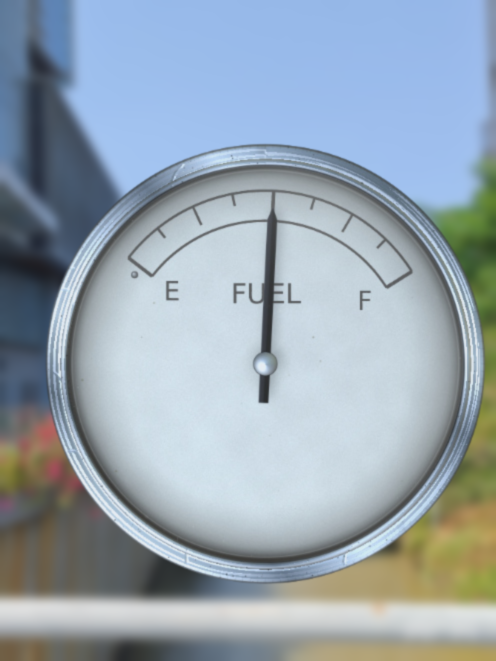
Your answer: 0.5
